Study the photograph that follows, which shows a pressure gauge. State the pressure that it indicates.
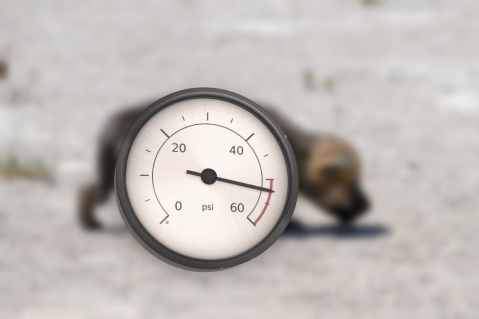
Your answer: 52.5 psi
